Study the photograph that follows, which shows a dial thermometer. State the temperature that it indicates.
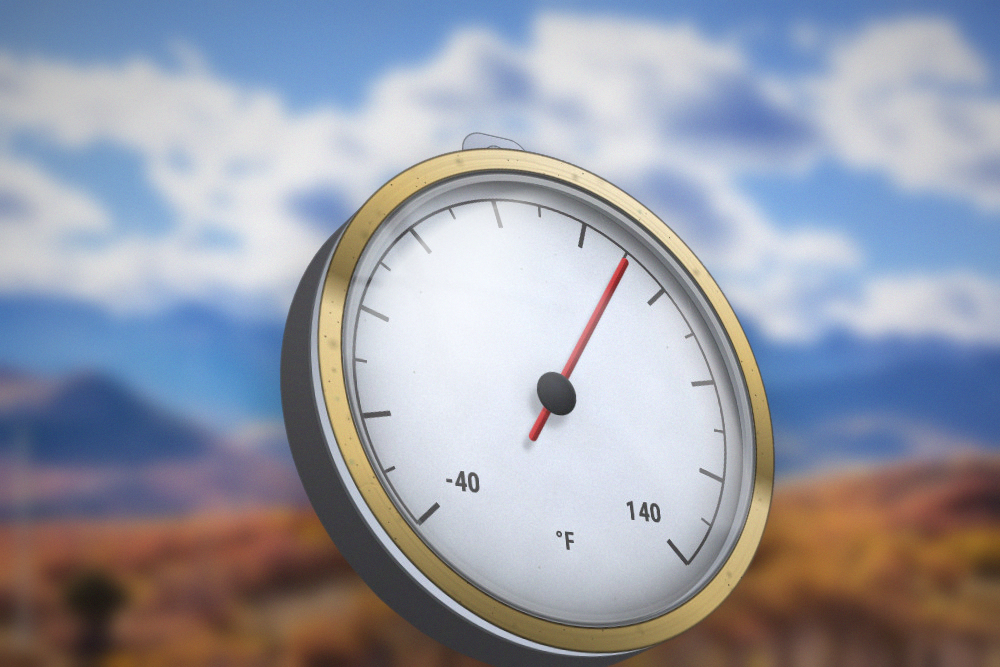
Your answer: 70 °F
